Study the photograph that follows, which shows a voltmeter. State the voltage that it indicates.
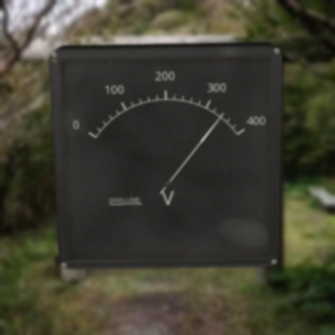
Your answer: 340 V
